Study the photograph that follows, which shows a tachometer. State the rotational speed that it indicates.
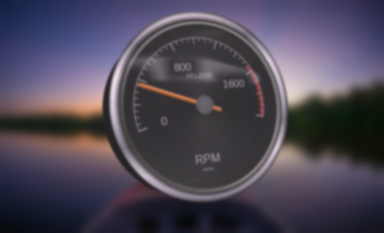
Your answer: 350 rpm
